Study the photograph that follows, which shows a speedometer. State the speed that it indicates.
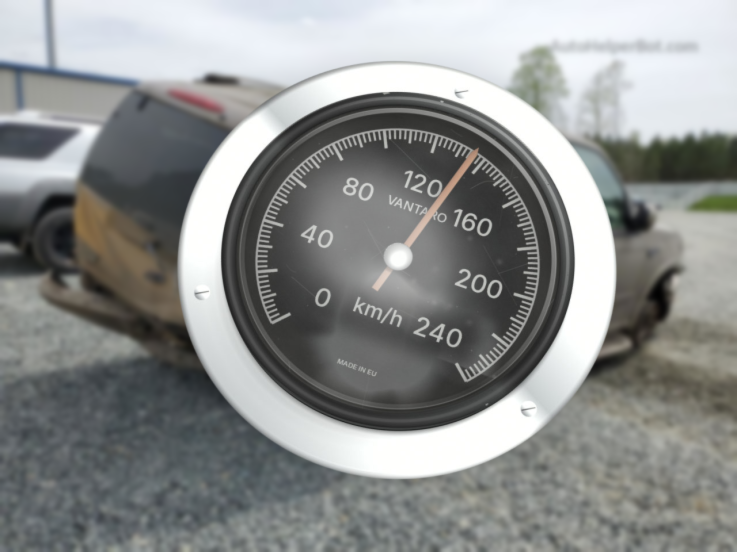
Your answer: 136 km/h
